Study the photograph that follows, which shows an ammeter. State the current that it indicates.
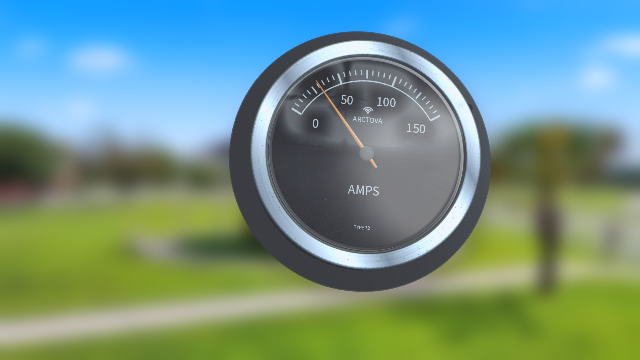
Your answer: 30 A
